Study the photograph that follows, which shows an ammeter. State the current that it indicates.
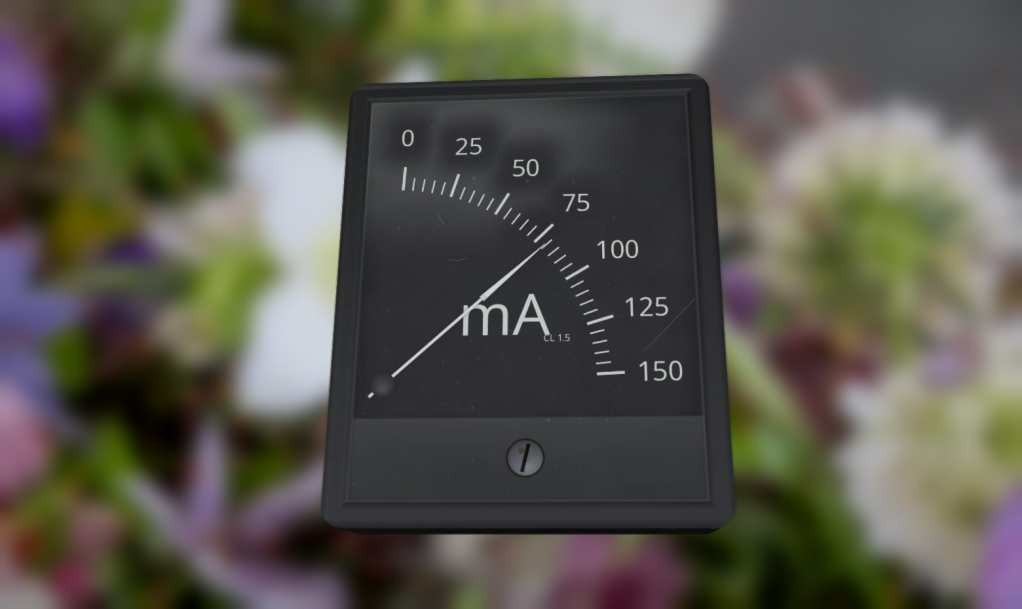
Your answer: 80 mA
